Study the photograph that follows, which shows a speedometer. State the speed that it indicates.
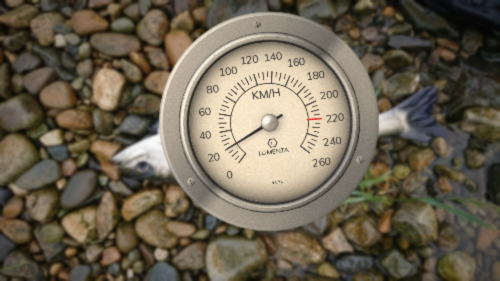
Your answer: 20 km/h
